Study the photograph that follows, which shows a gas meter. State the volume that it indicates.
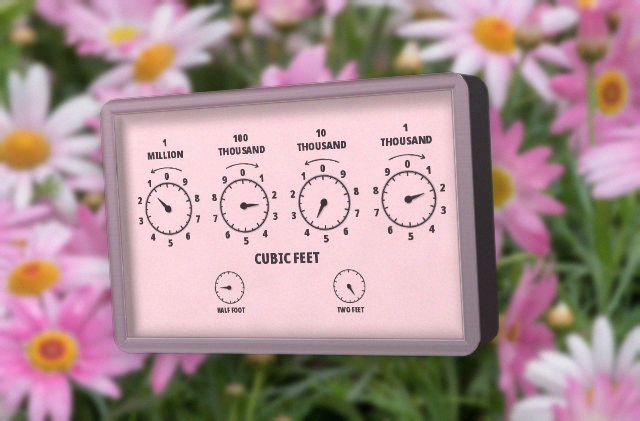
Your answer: 124200 ft³
